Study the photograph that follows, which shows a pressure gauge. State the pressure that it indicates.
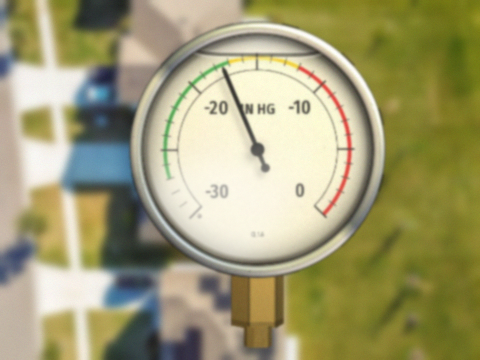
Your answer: -17.5 inHg
